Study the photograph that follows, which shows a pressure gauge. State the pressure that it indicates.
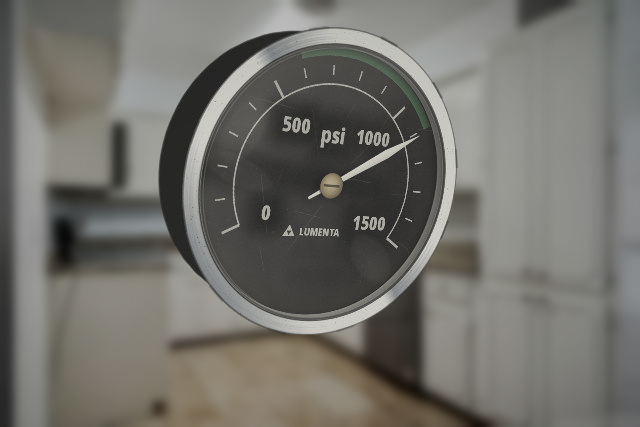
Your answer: 1100 psi
